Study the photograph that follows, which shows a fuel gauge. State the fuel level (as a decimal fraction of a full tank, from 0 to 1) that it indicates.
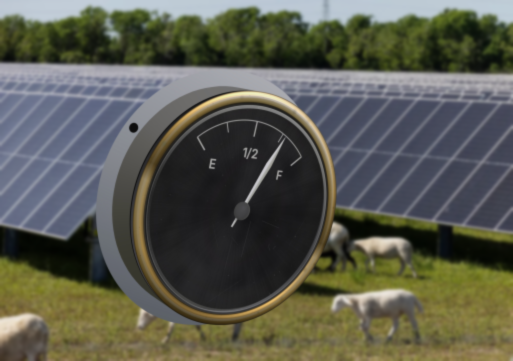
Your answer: 0.75
